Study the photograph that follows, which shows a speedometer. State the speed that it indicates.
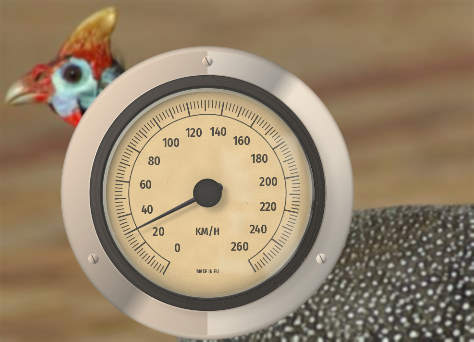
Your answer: 30 km/h
